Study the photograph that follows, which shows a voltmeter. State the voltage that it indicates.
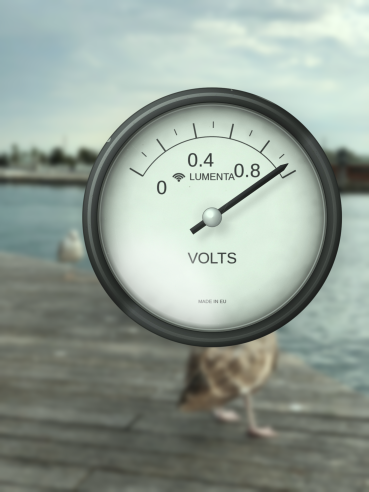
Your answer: 0.95 V
